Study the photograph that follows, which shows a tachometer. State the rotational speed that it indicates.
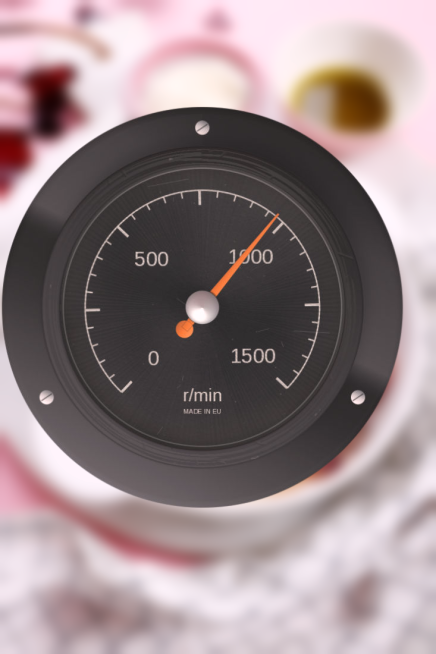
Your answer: 975 rpm
